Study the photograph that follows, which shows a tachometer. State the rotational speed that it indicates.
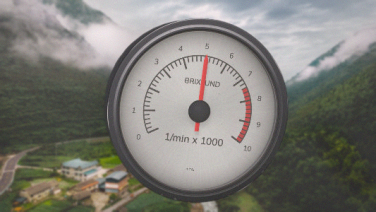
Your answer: 5000 rpm
